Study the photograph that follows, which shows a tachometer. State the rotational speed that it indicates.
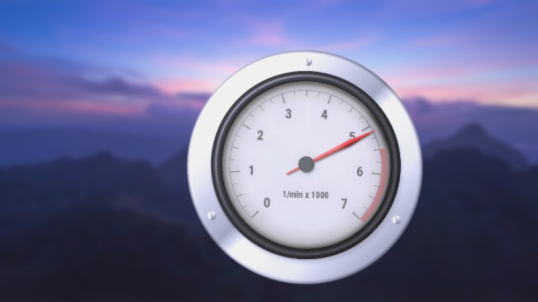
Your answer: 5125 rpm
